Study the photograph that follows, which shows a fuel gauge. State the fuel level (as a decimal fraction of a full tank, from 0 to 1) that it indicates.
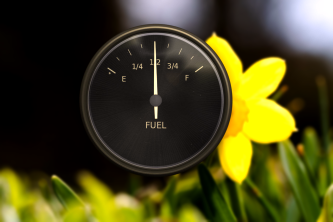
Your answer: 0.5
